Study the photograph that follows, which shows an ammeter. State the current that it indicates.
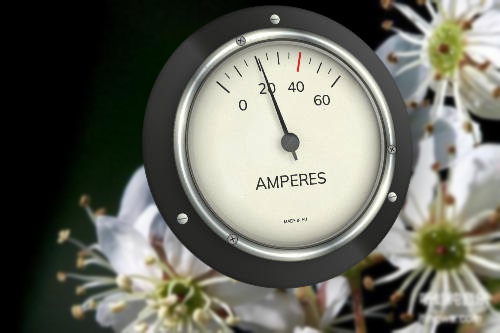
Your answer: 20 A
